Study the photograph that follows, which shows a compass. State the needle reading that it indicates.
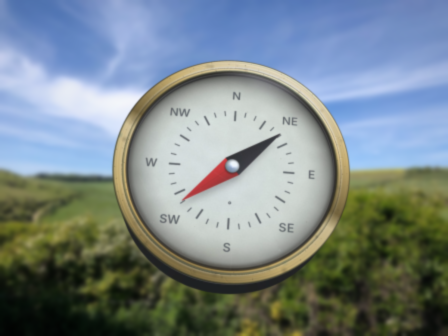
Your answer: 230 °
